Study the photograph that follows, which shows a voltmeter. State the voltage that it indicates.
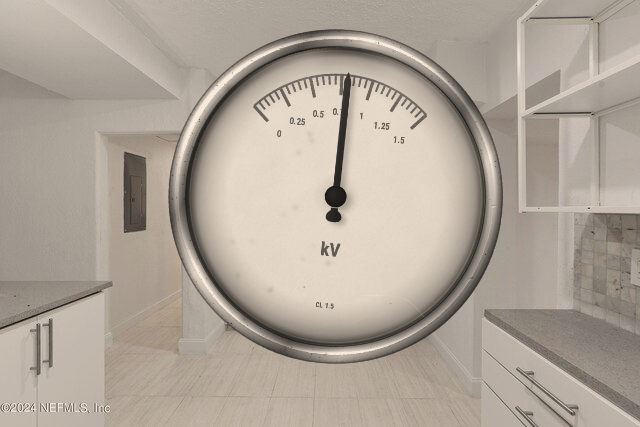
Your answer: 0.8 kV
